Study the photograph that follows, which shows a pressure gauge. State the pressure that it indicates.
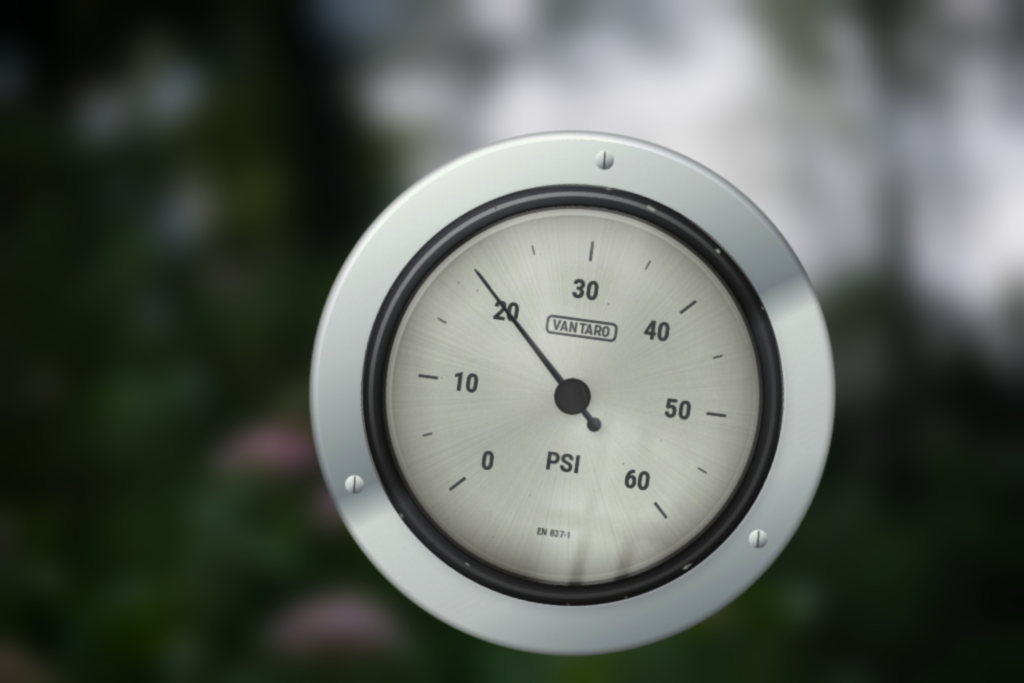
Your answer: 20 psi
